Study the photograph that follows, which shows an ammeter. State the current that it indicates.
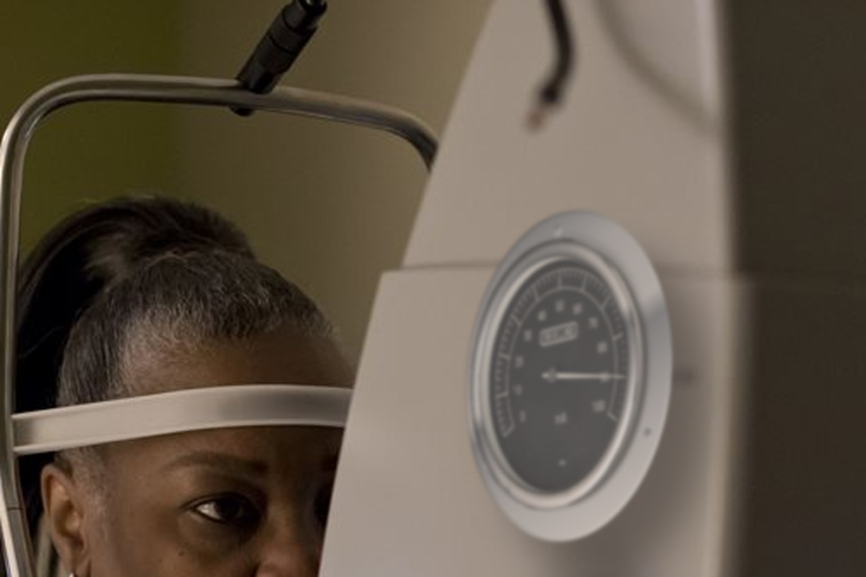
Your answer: 90 mA
